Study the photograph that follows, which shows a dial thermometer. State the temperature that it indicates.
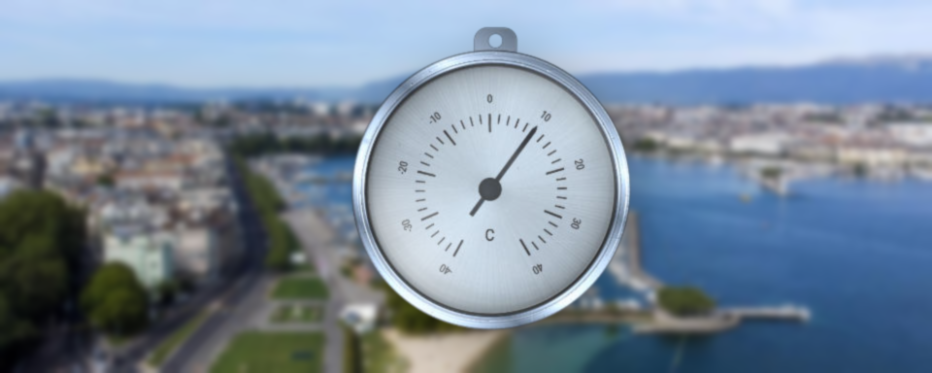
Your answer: 10 °C
